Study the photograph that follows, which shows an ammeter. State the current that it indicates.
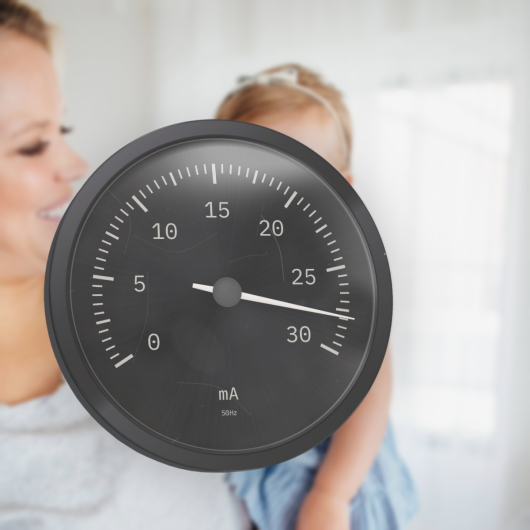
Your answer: 28 mA
